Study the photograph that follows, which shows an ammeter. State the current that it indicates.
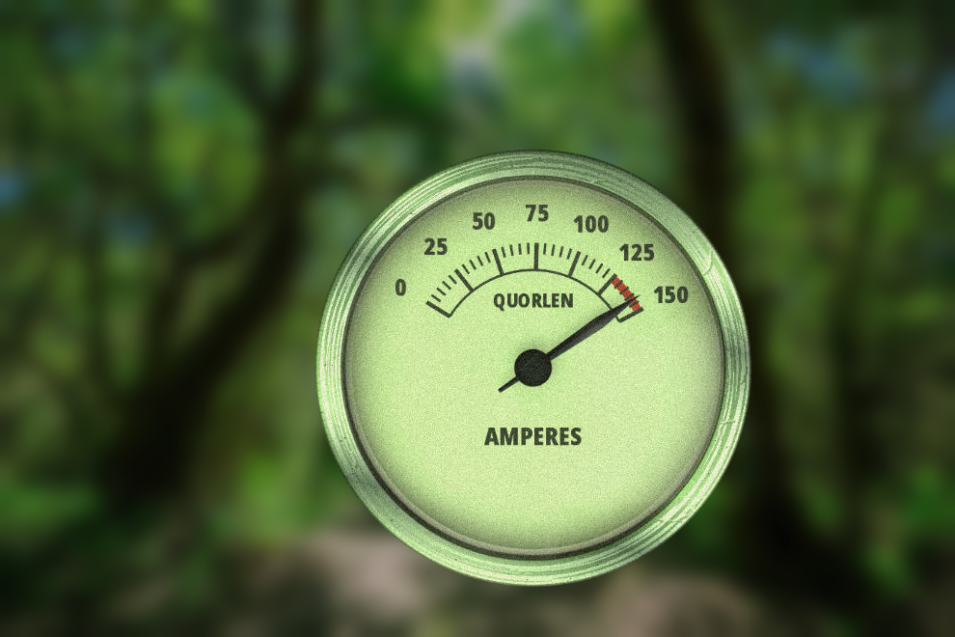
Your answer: 142.5 A
